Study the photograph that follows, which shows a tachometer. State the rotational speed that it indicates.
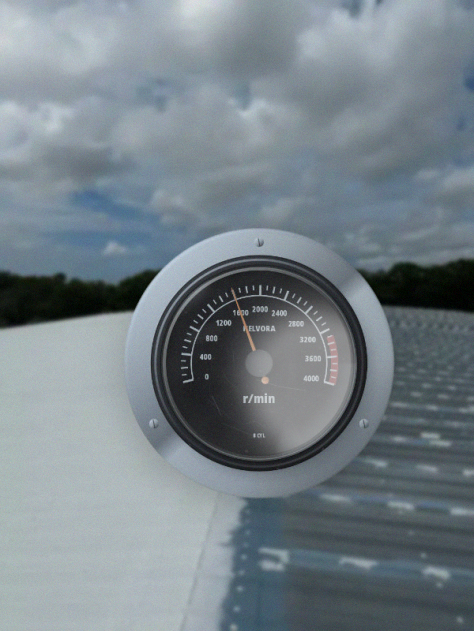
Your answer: 1600 rpm
